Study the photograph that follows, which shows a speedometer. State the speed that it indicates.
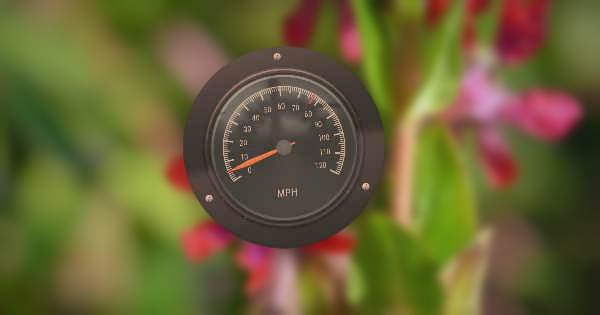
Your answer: 5 mph
